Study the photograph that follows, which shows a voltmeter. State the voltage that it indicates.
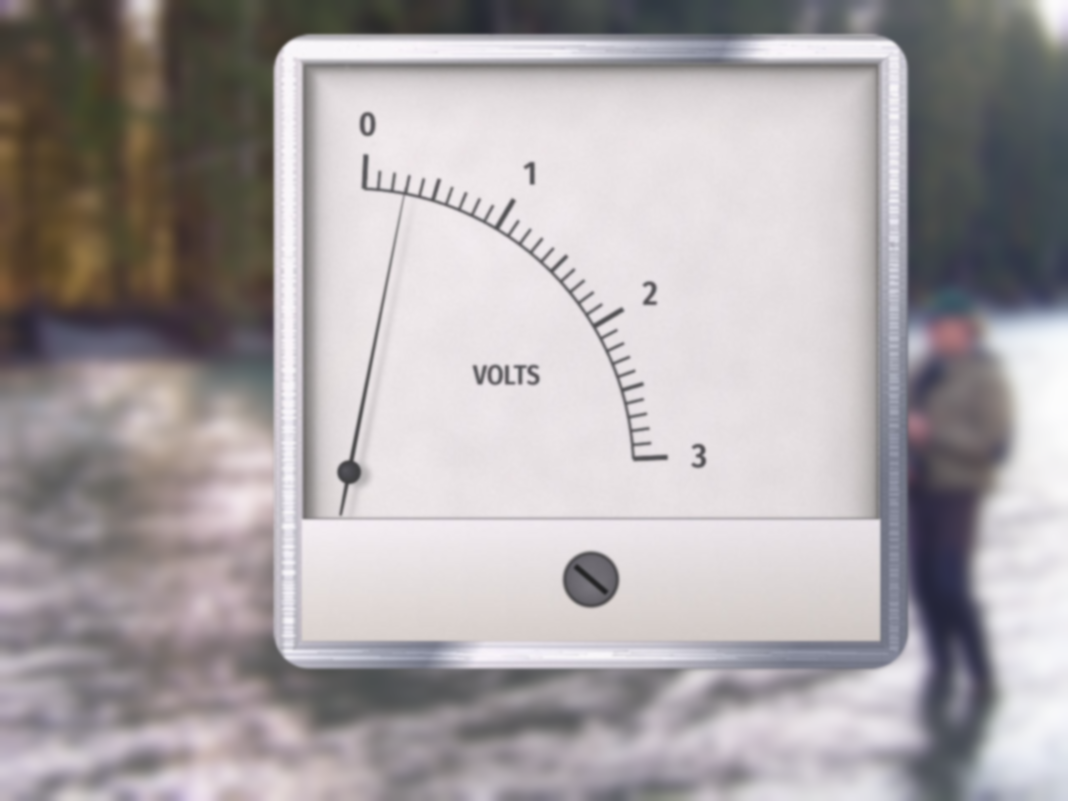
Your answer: 0.3 V
